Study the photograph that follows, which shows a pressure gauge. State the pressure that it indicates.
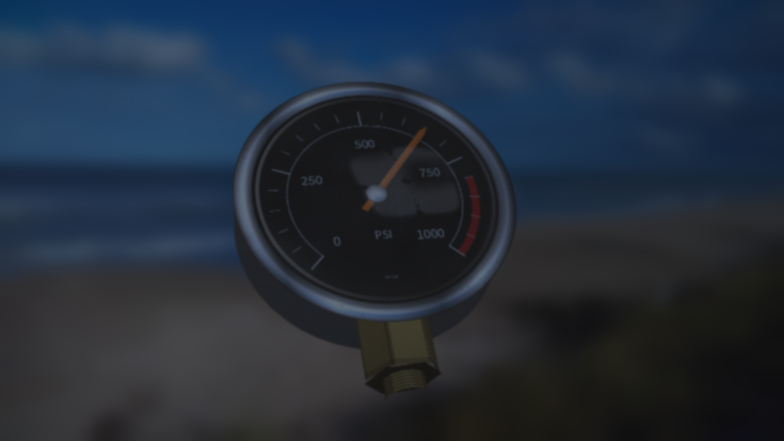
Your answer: 650 psi
